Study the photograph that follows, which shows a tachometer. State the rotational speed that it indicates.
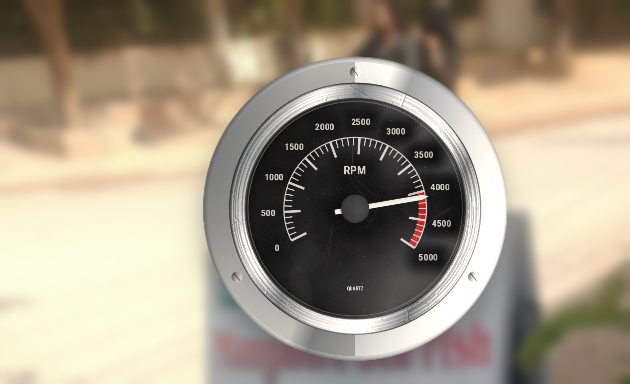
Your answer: 4100 rpm
